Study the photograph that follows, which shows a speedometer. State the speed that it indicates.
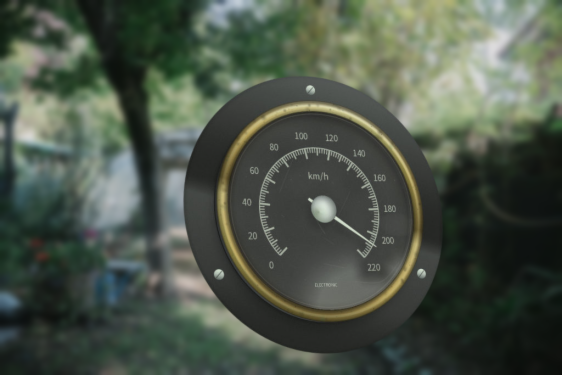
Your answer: 210 km/h
